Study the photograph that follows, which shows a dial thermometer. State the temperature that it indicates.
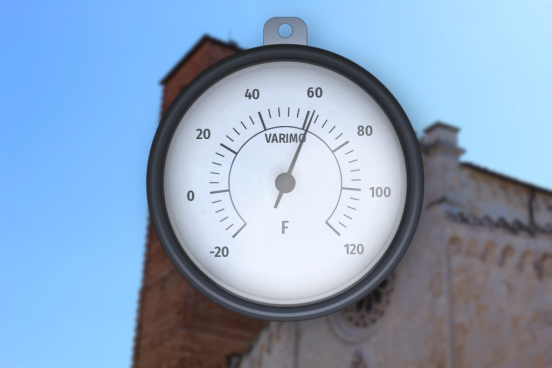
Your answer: 62 °F
